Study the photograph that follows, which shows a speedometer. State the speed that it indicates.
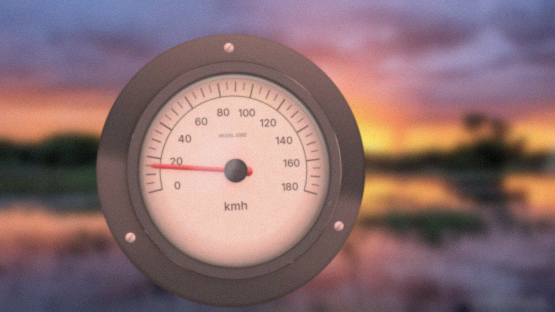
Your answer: 15 km/h
